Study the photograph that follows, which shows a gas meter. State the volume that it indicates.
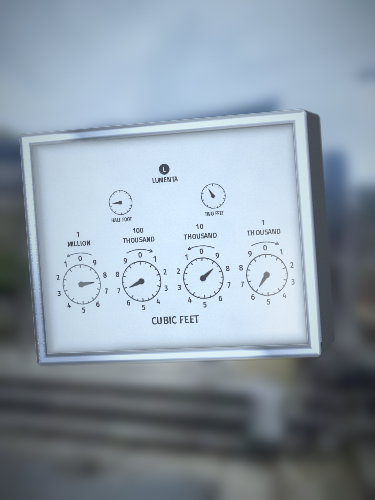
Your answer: 768600 ft³
